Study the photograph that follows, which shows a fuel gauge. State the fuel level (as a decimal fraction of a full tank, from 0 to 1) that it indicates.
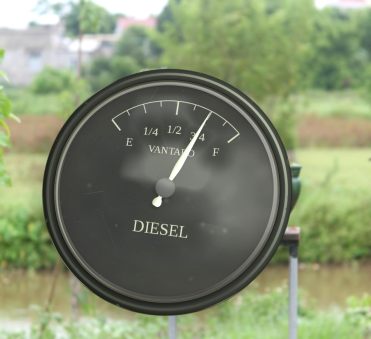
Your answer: 0.75
